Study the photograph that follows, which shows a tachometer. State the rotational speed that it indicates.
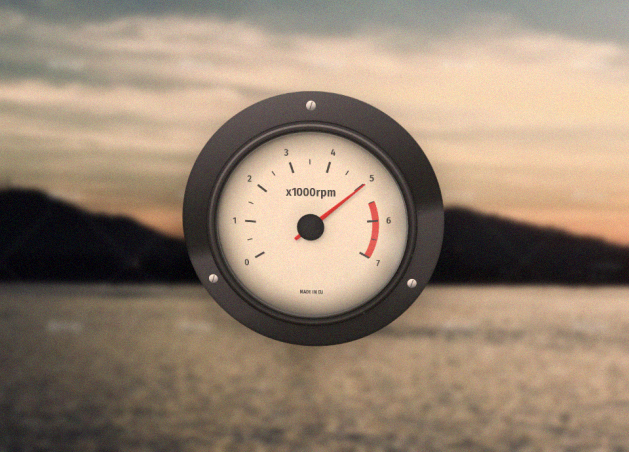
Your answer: 5000 rpm
